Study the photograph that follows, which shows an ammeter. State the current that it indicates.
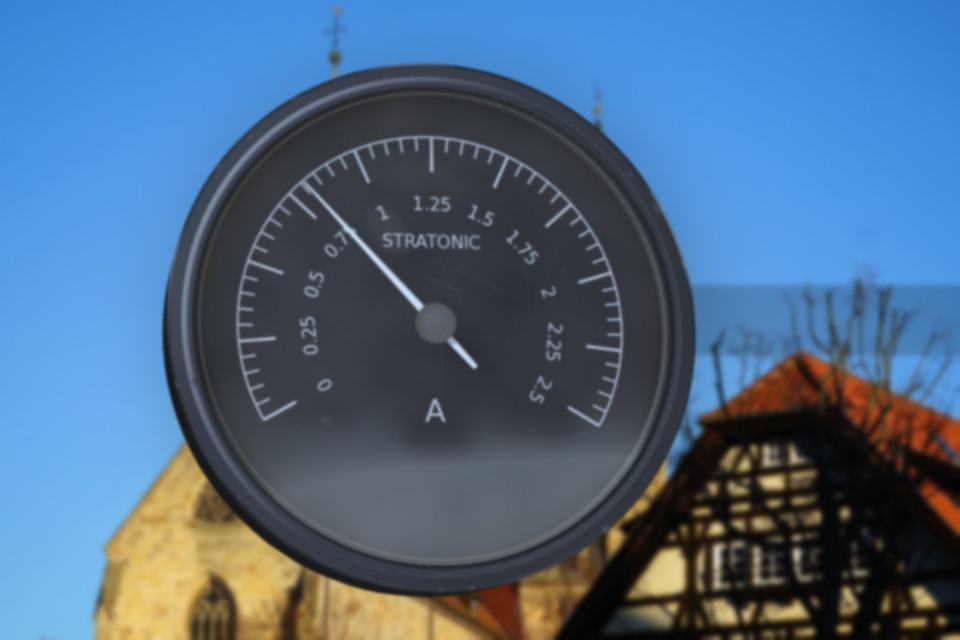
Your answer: 0.8 A
